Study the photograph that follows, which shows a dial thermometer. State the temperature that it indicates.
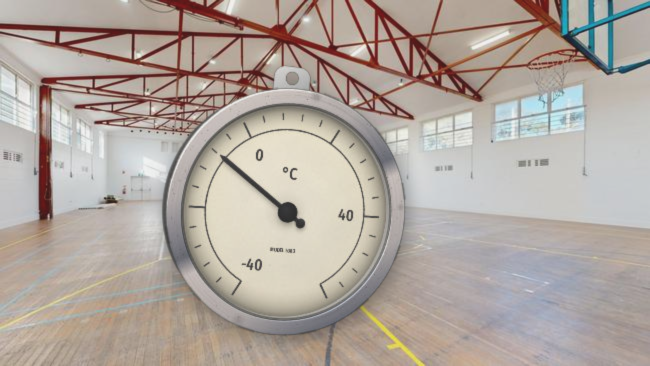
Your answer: -8 °C
